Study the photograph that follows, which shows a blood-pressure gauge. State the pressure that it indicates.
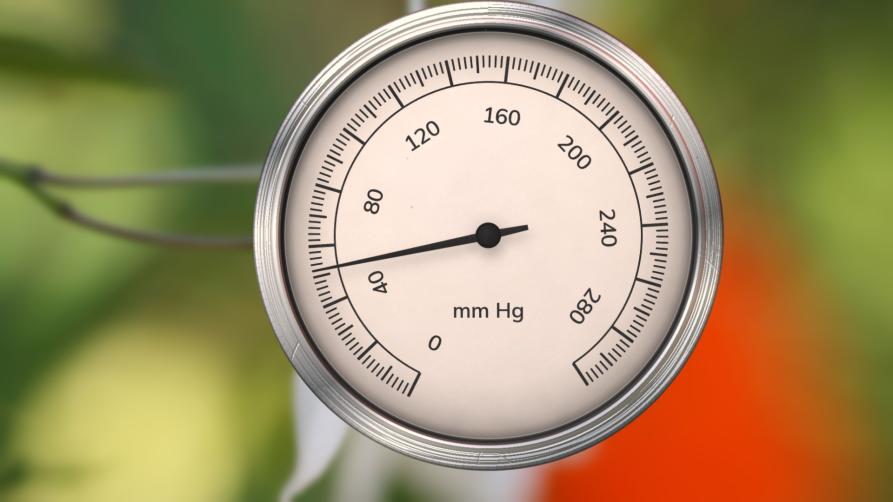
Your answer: 52 mmHg
